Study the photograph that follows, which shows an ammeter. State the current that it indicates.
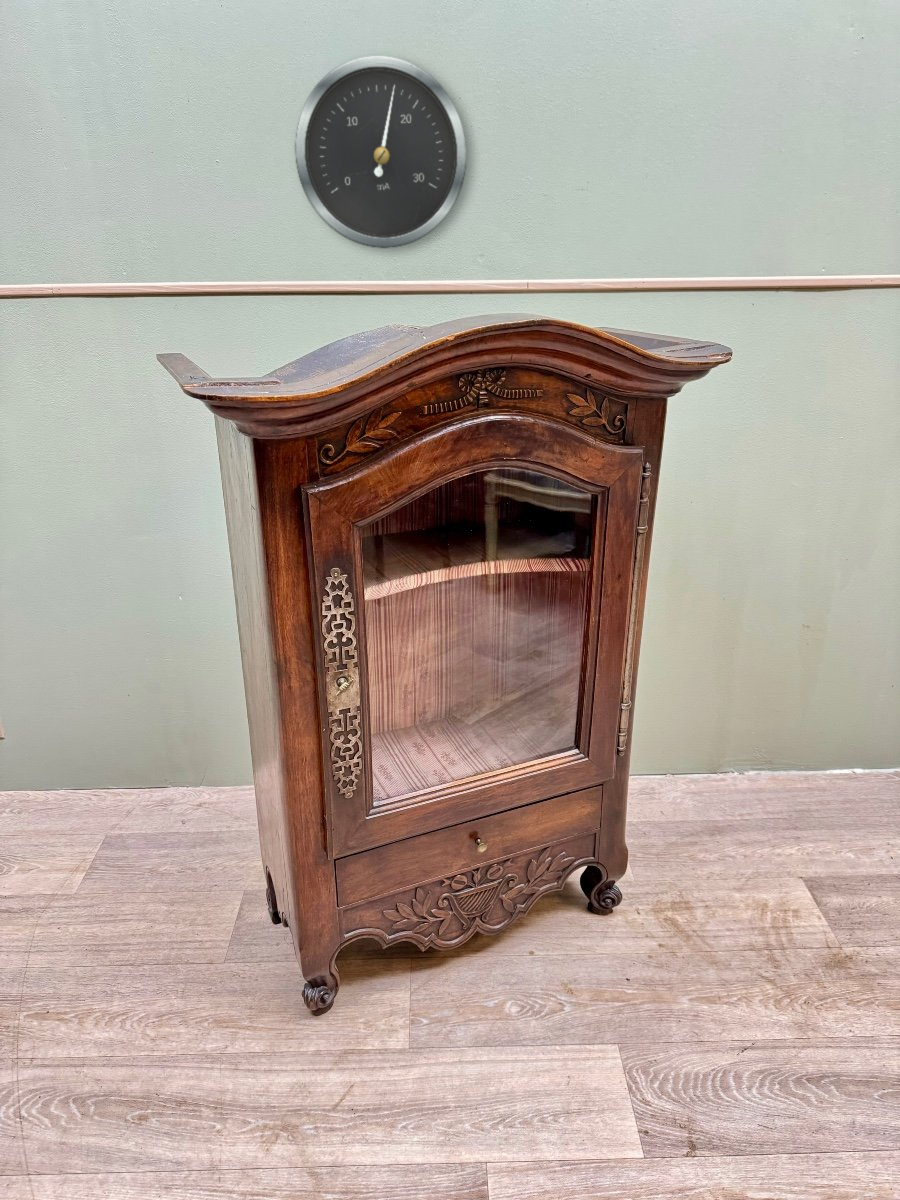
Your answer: 17 mA
